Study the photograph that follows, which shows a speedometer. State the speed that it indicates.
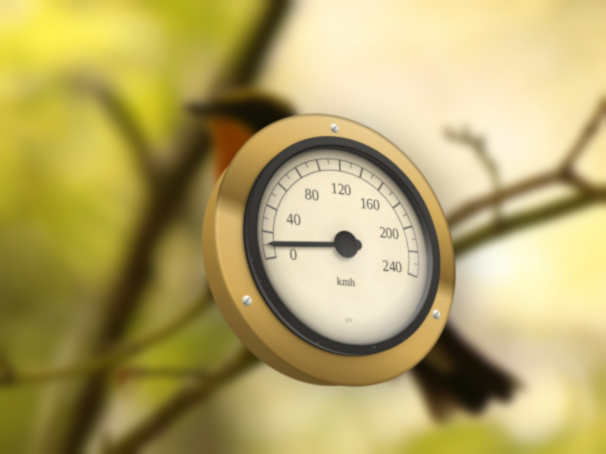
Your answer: 10 km/h
